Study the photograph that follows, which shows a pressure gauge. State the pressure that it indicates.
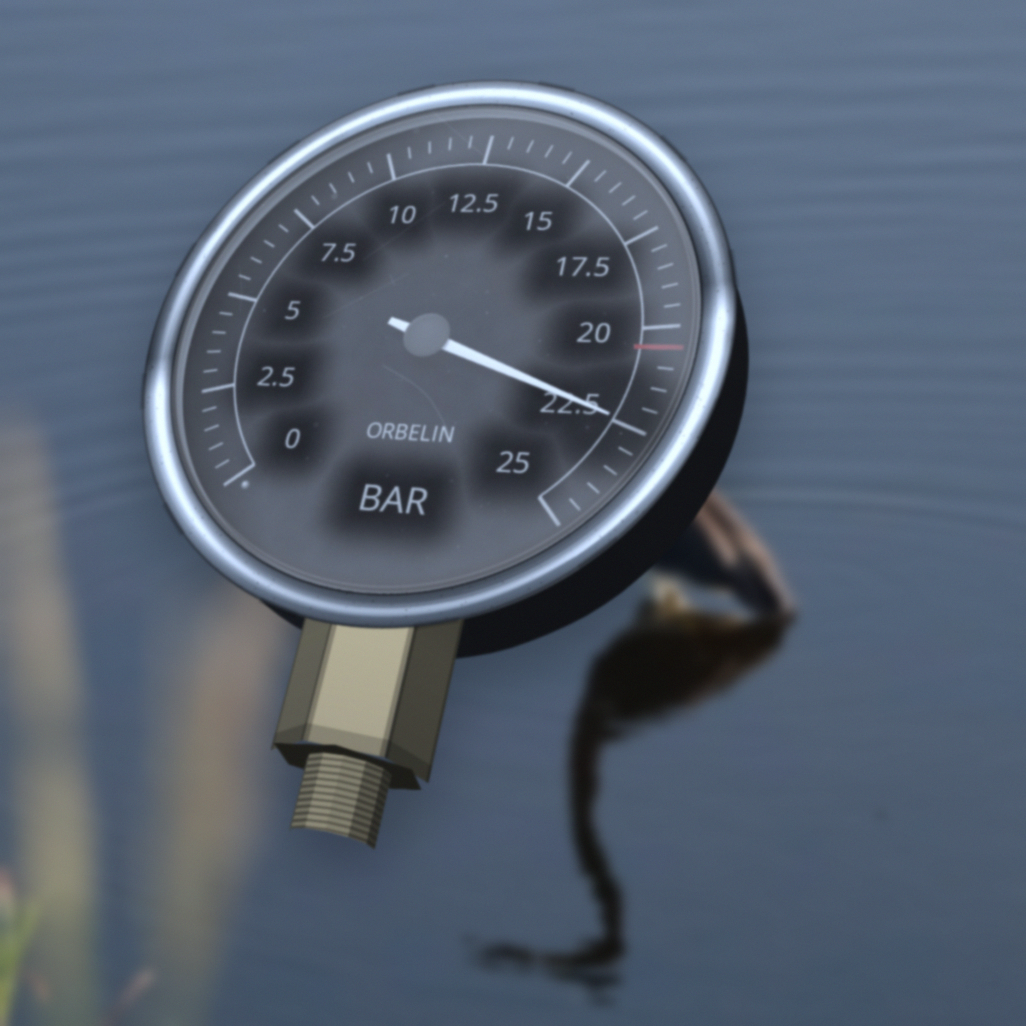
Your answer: 22.5 bar
